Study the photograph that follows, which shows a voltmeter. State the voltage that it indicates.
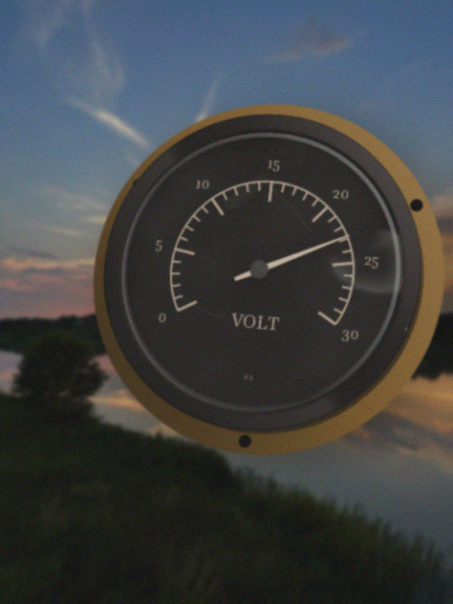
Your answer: 23 V
